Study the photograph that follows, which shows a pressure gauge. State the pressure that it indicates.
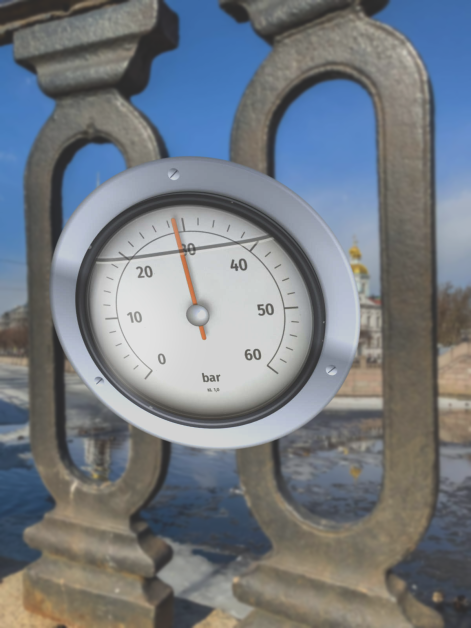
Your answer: 29 bar
